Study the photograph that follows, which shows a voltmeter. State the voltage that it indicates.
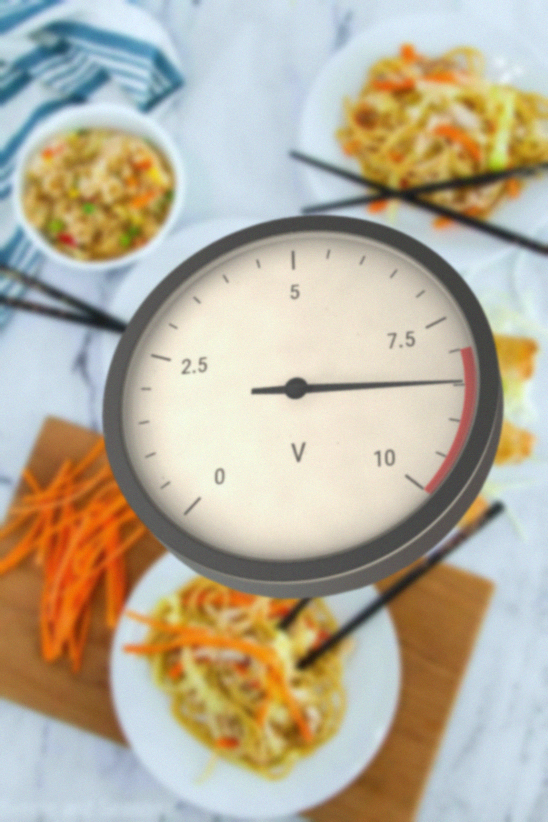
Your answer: 8.5 V
